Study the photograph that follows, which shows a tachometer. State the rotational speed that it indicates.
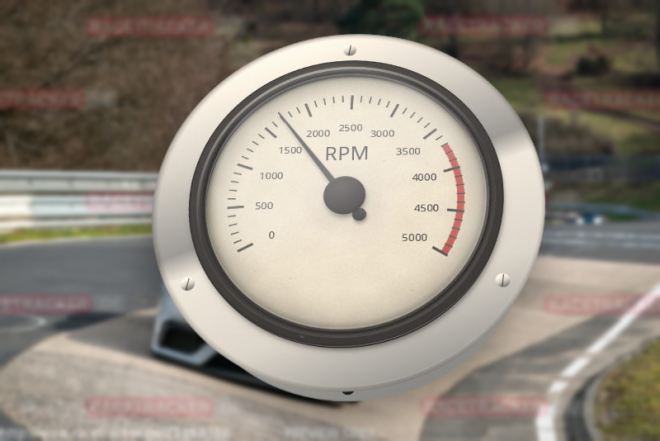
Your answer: 1700 rpm
